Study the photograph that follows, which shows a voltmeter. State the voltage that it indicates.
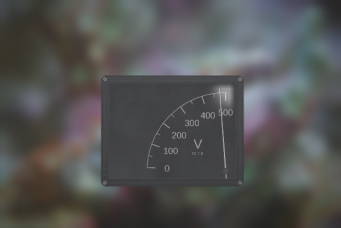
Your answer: 475 V
